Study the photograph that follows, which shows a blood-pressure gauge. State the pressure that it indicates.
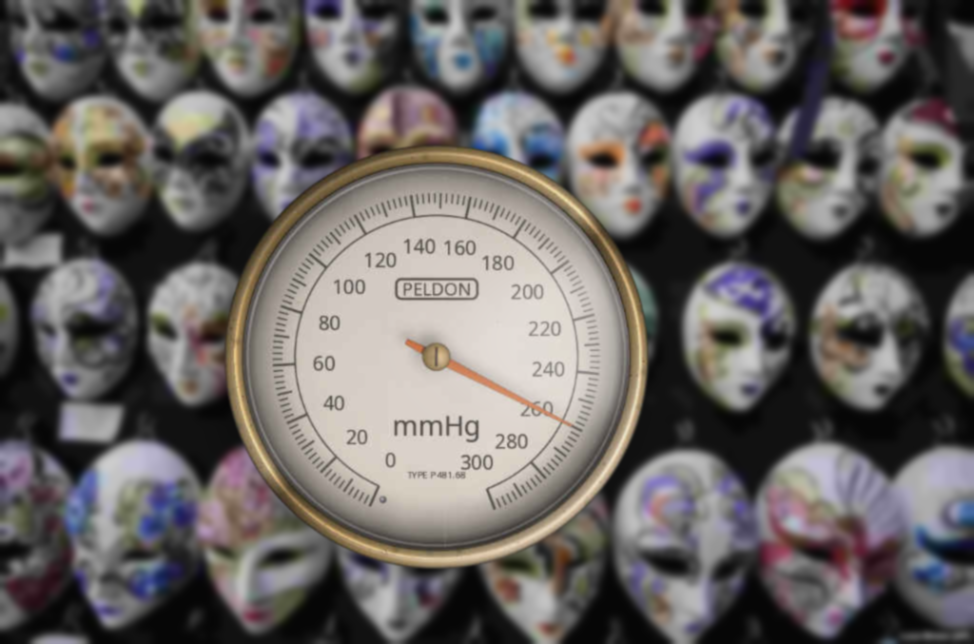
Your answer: 260 mmHg
